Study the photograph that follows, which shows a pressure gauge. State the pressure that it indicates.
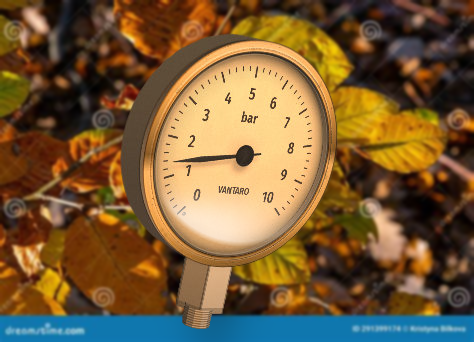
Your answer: 1.4 bar
